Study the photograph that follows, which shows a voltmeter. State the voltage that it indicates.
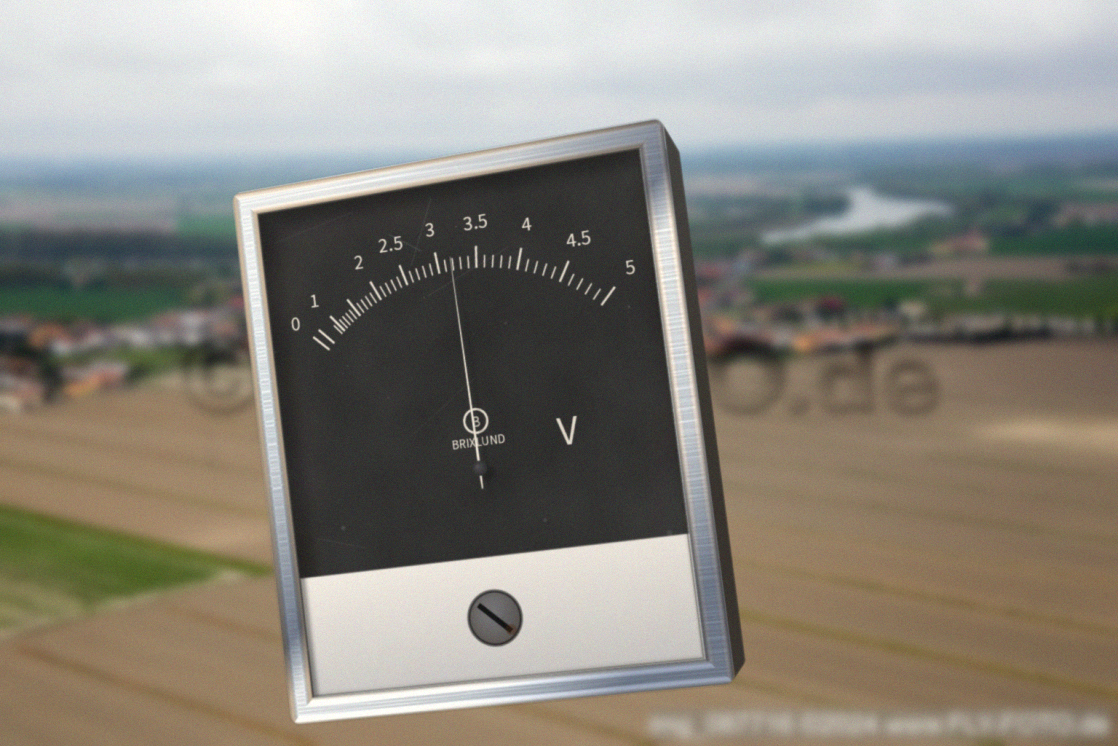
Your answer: 3.2 V
